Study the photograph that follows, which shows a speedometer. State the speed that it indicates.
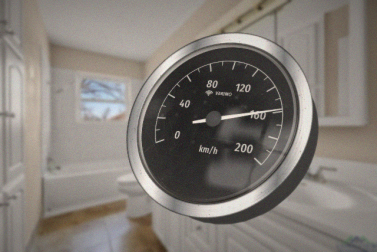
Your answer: 160 km/h
